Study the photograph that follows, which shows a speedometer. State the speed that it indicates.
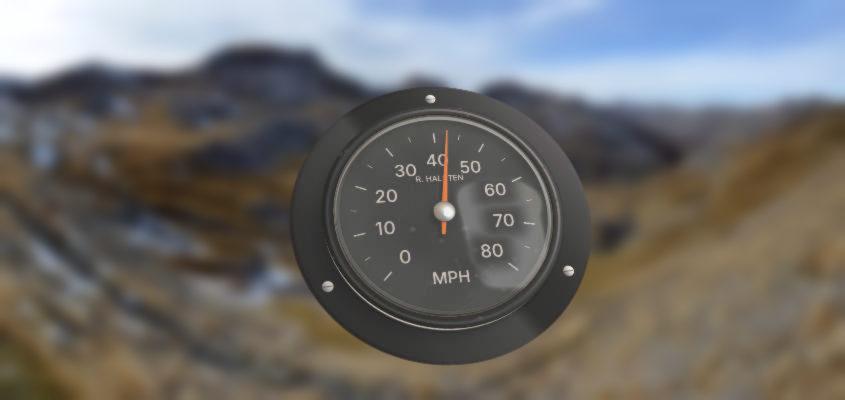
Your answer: 42.5 mph
